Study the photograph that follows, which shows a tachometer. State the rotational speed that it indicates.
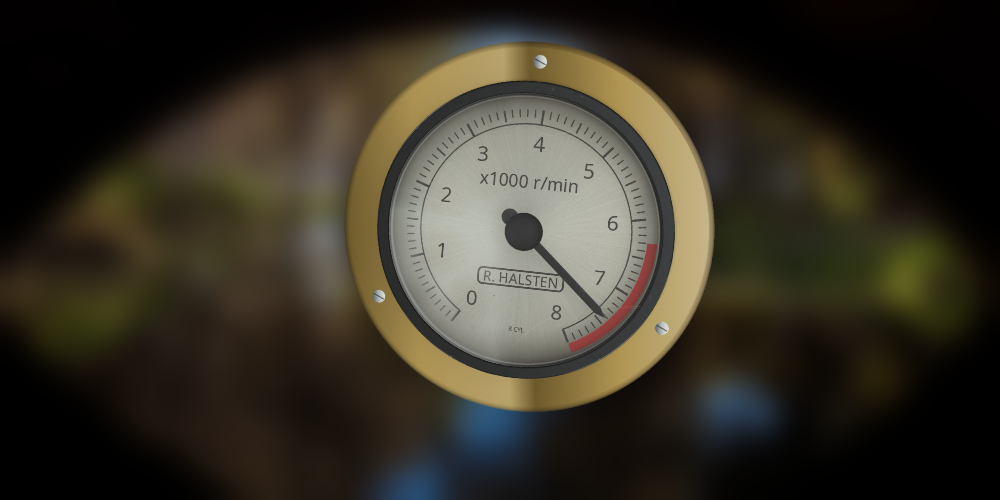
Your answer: 7400 rpm
